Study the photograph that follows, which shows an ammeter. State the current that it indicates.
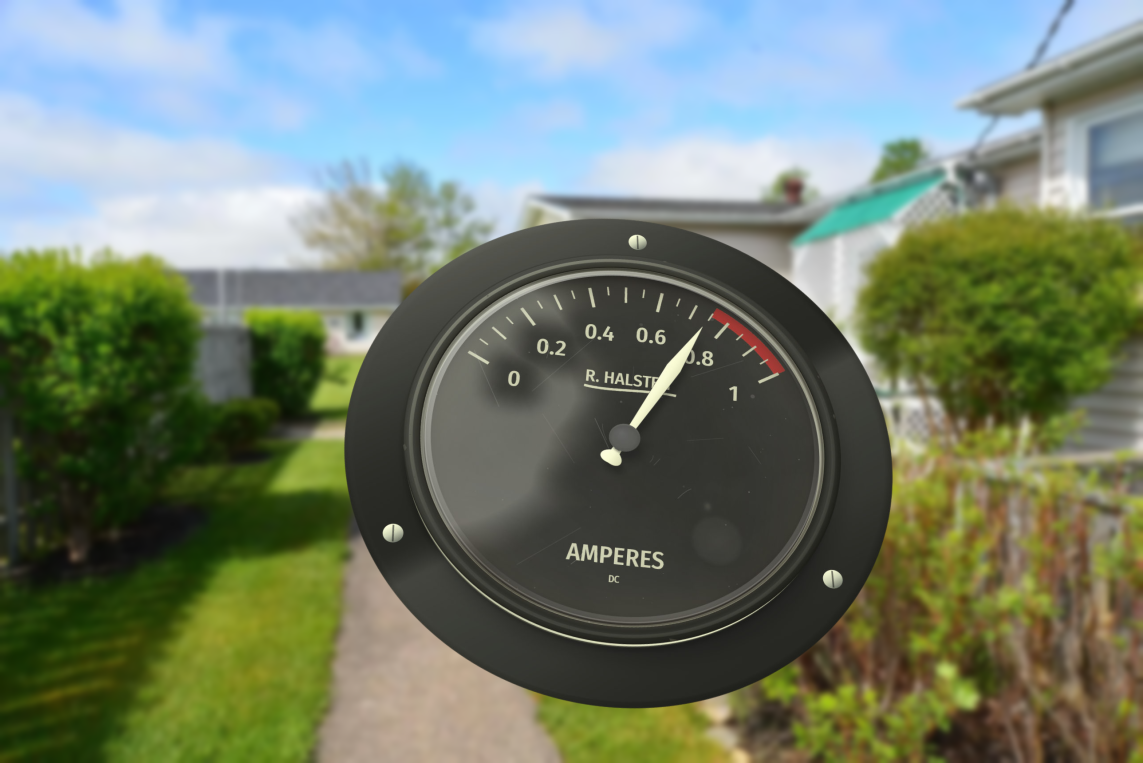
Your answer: 0.75 A
